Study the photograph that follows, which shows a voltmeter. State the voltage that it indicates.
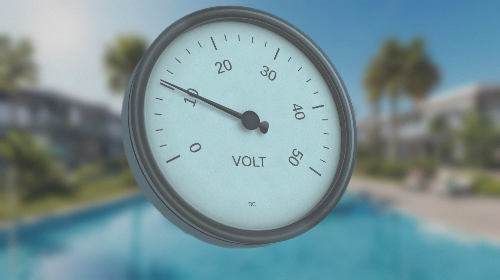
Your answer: 10 V
